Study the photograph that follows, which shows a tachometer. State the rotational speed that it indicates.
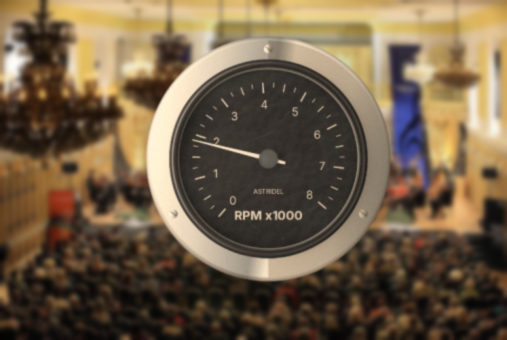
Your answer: 1875 rpm
